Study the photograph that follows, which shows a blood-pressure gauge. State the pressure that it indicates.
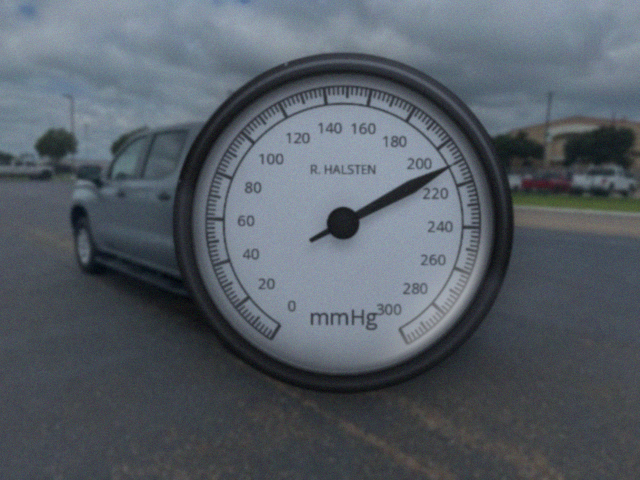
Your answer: 210 mmHg
